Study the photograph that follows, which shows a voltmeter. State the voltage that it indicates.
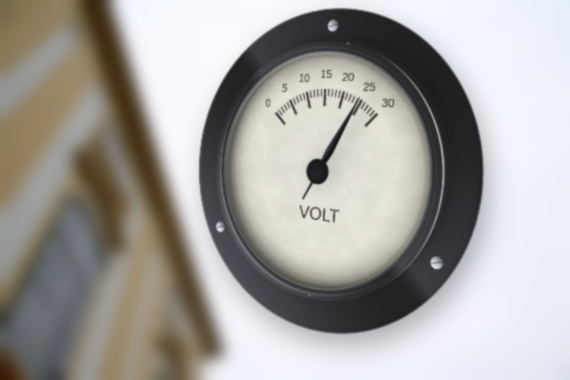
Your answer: 25 V
